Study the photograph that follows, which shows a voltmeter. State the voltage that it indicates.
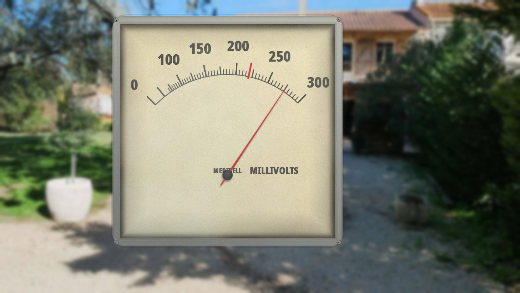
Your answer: 275 mV
